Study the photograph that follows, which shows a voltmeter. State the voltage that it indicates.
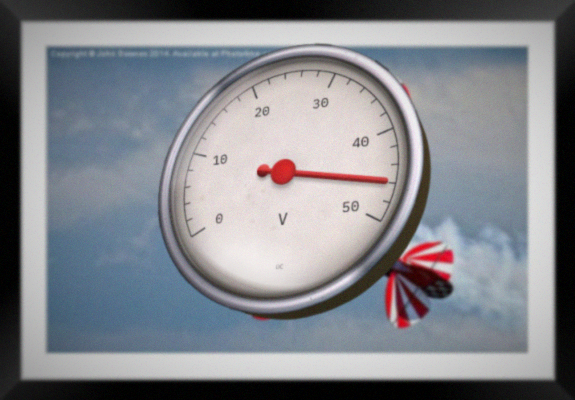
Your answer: 46 V
